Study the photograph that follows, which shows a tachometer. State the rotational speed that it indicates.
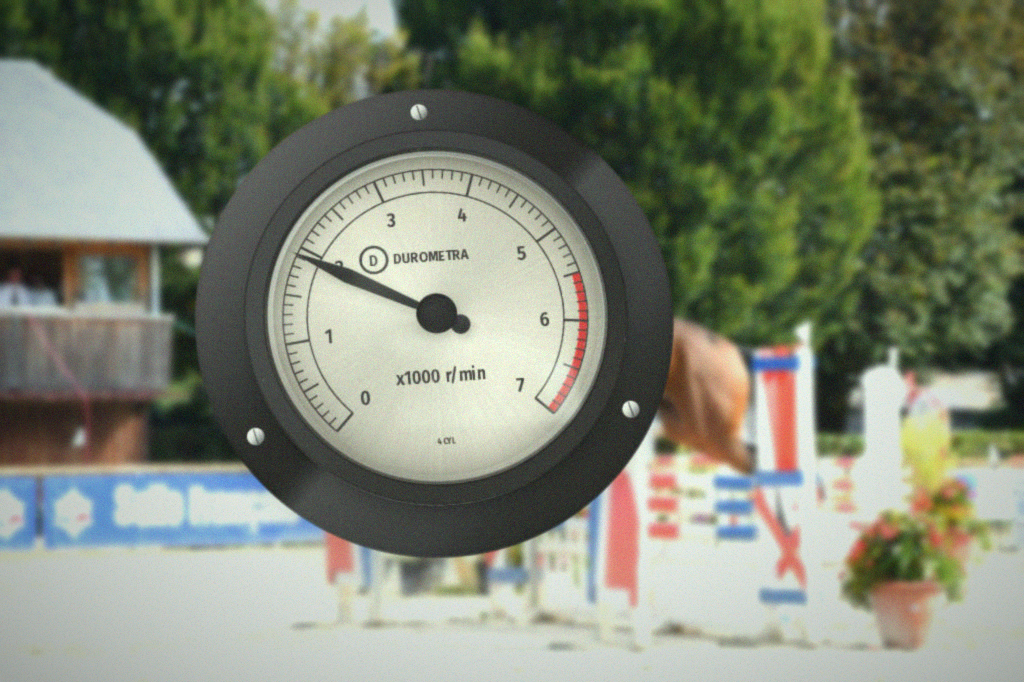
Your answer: 1900 rpm
